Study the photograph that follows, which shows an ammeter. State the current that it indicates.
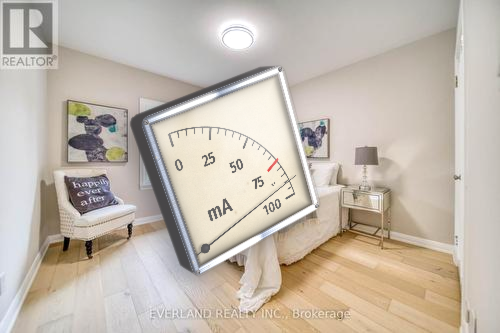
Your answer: 90 mA
